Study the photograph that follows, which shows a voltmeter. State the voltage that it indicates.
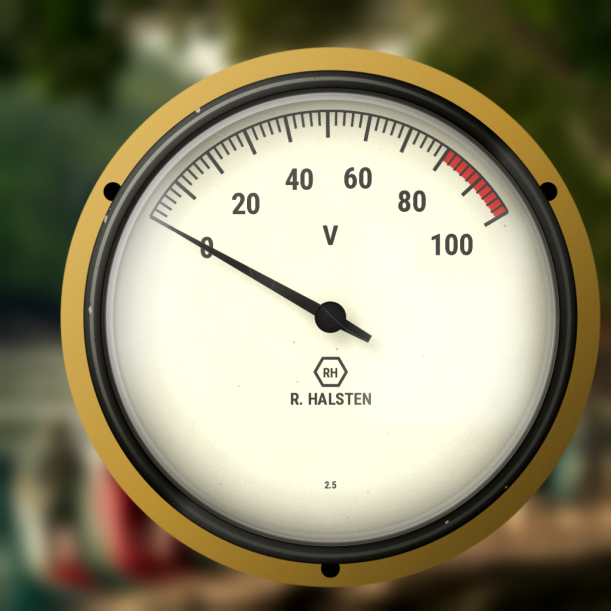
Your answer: 0 V
